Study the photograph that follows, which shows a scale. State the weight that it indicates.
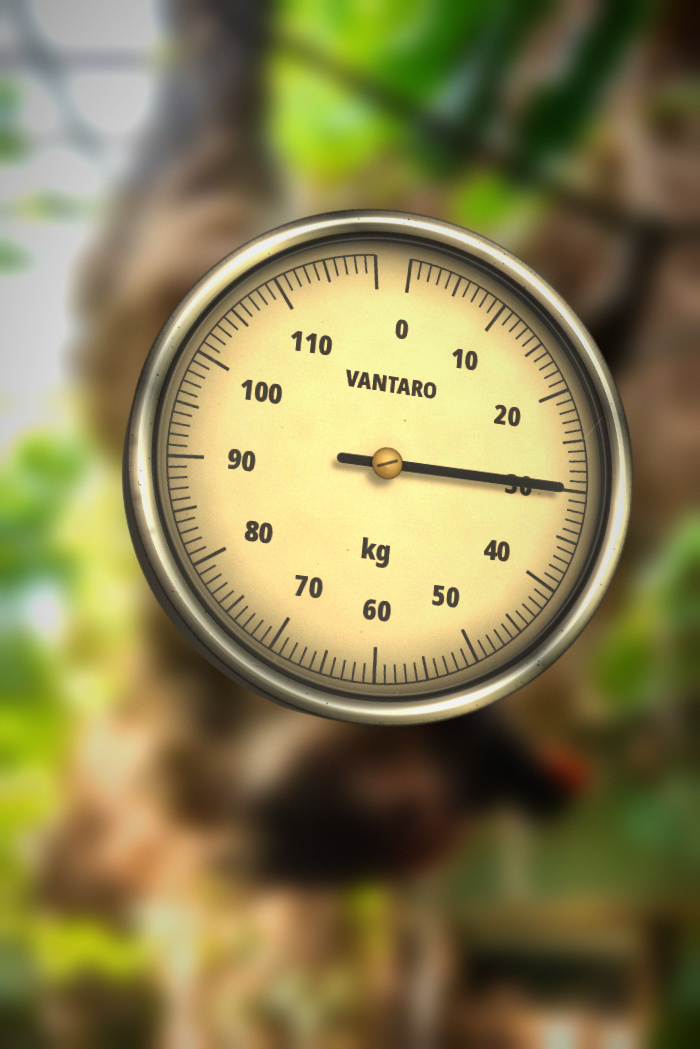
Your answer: 30 kg
